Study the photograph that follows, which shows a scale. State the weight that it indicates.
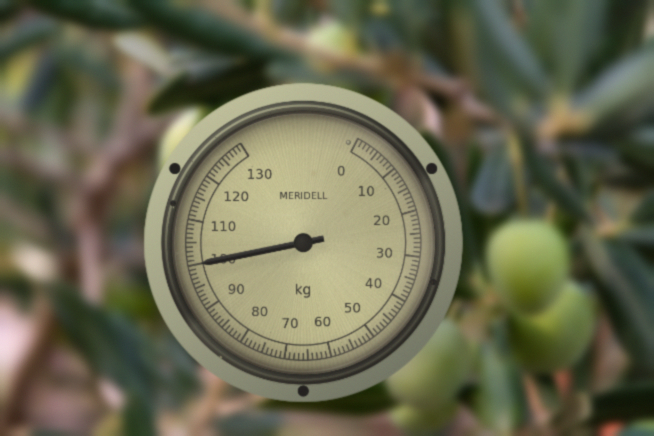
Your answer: 100 kg
